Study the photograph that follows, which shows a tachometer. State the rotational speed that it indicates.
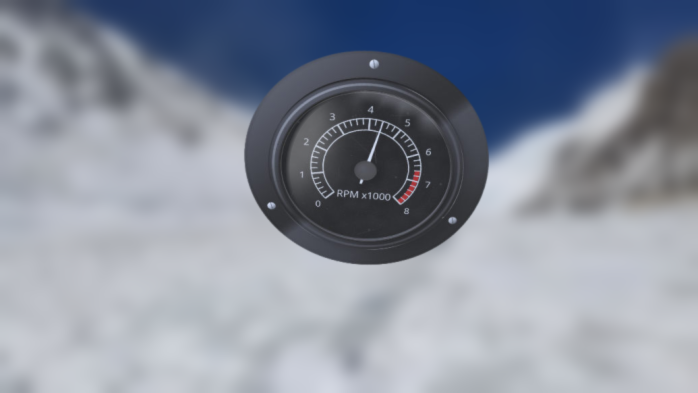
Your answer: 4400 rpm
